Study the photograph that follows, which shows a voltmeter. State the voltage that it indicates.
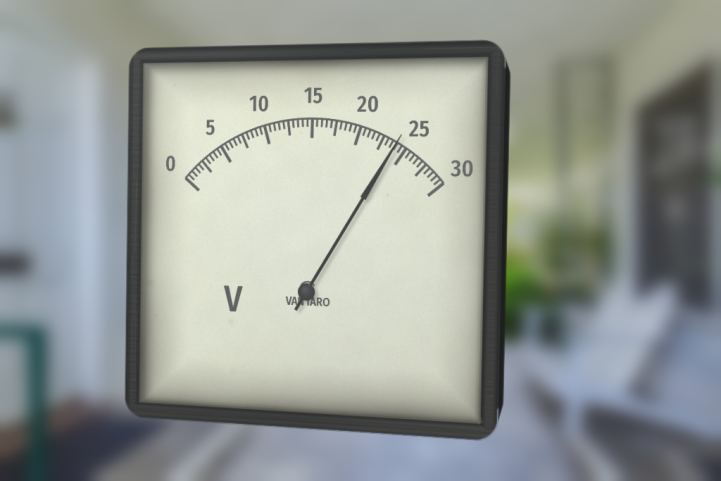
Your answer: 24 V
